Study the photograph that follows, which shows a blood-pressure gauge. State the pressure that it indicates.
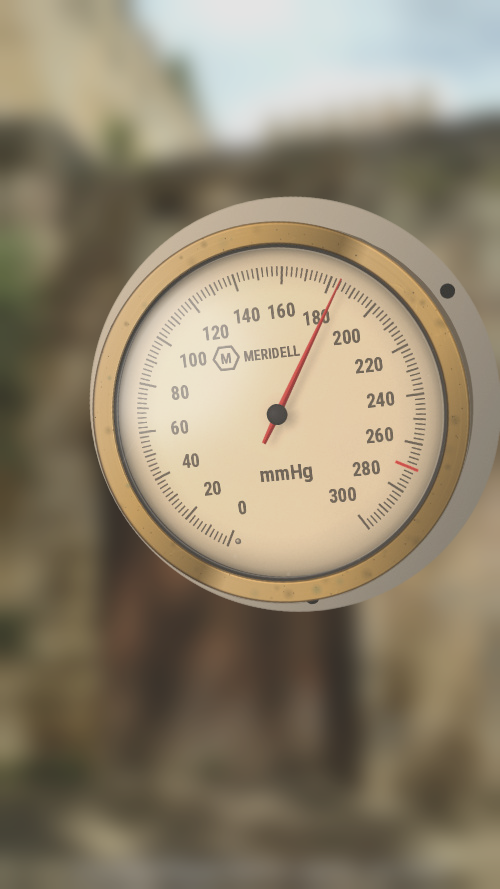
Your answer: 184 mmHg
